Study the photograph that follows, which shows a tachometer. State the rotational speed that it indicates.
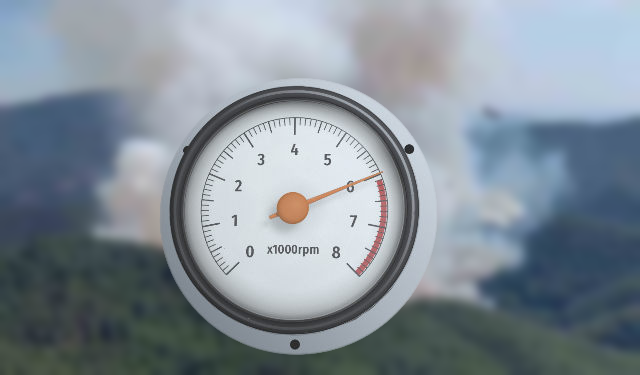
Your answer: 6000 rpm
